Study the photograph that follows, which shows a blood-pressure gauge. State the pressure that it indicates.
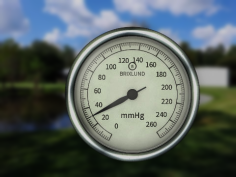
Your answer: 30 mmHg
